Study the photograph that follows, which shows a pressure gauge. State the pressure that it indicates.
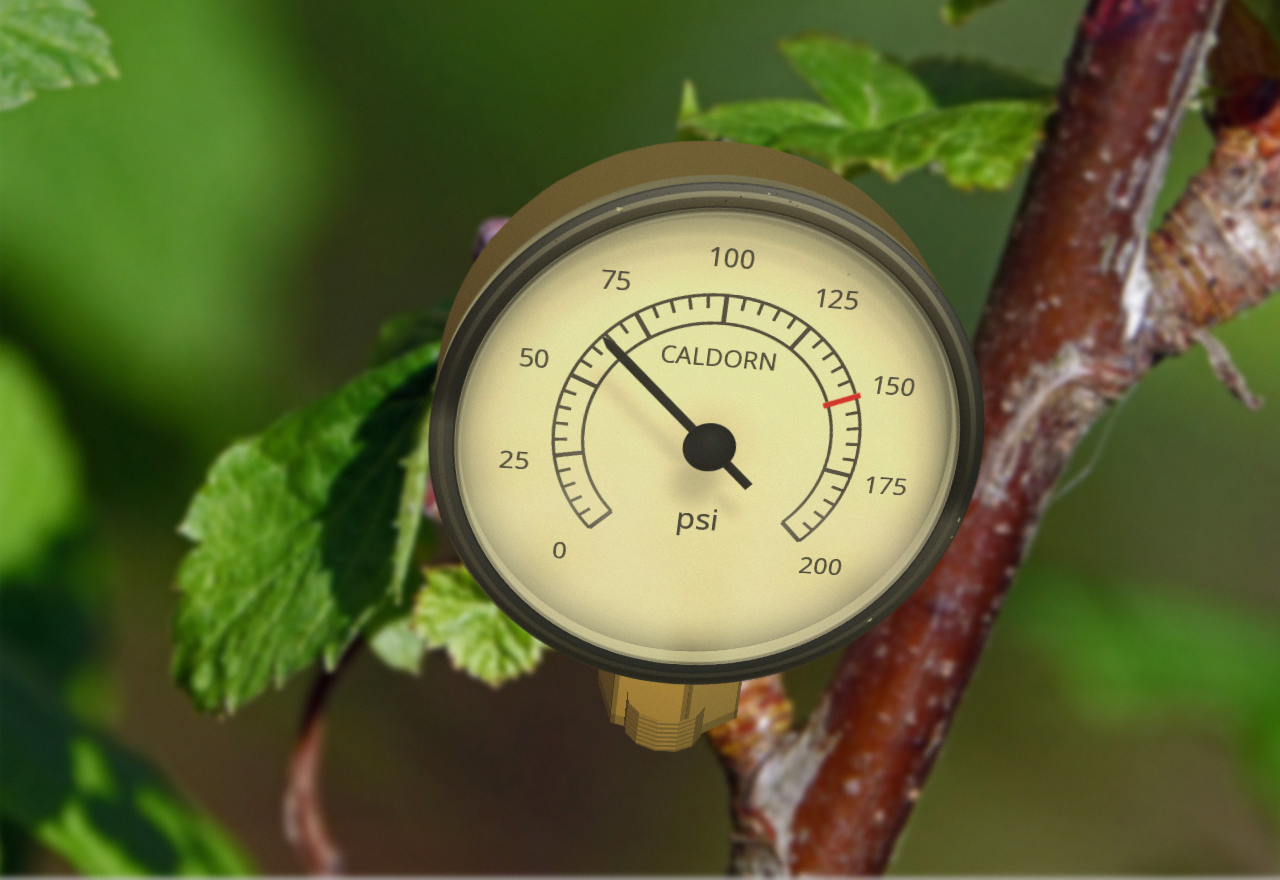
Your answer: 65 psi
